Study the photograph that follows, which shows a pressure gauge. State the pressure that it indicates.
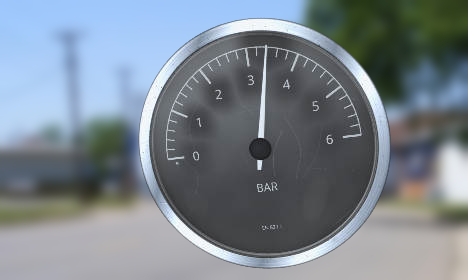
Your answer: 3.4 bar
